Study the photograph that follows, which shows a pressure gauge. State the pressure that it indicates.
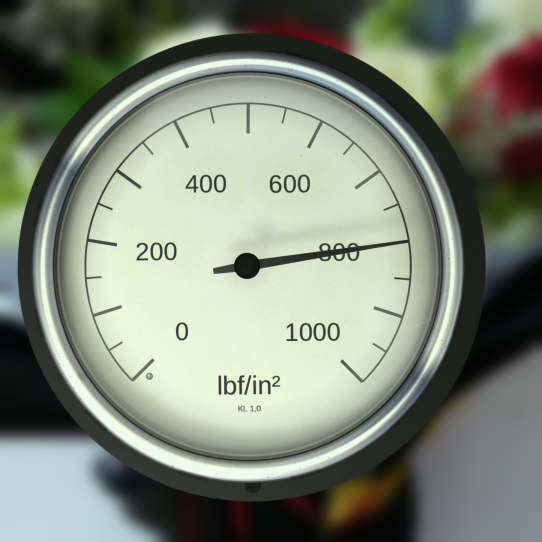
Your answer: 800 psi
